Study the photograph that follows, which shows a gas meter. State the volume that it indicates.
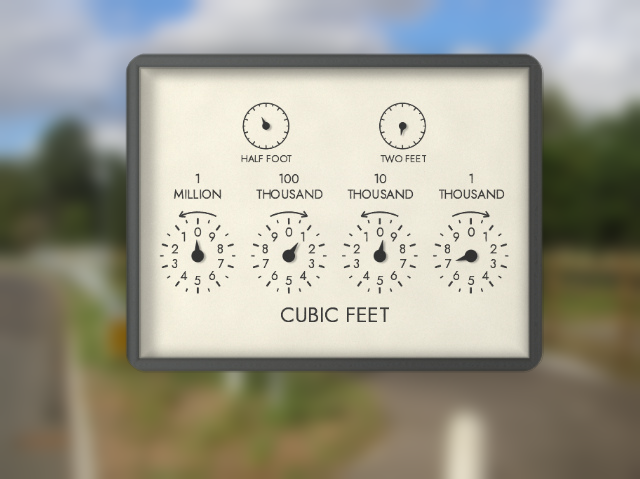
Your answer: 9700 ft³
